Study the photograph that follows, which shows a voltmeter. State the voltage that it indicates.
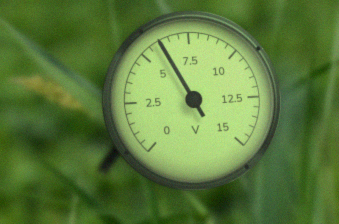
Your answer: 6 V
